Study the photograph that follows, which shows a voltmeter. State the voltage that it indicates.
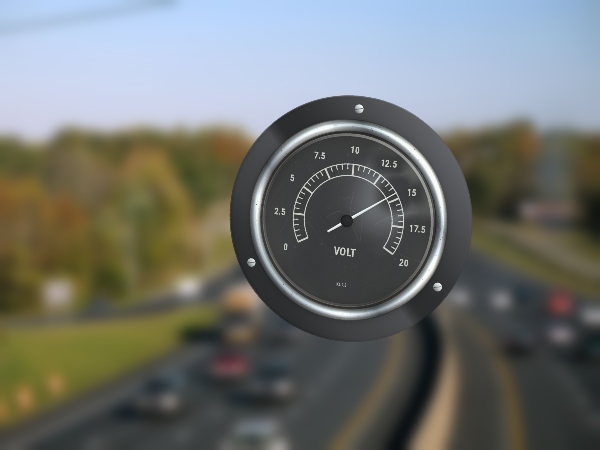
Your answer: 14.5 V
